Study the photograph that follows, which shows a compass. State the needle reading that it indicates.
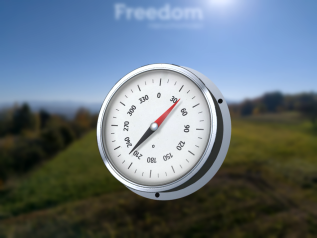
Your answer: 40 °
